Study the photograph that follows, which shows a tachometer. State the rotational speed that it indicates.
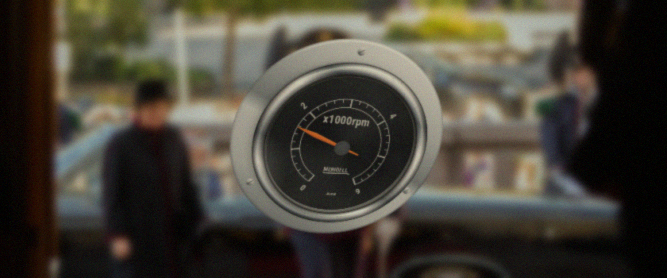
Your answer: 1600 rpm
